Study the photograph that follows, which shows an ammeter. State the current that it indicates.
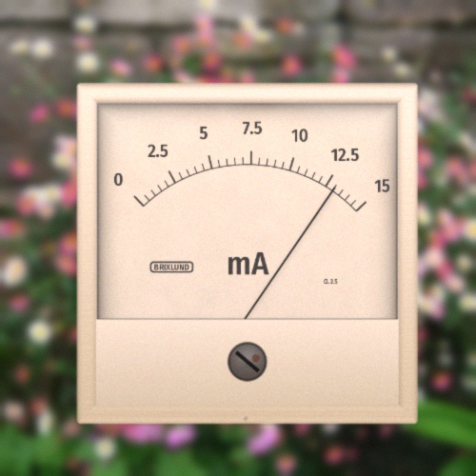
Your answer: 13 mA
